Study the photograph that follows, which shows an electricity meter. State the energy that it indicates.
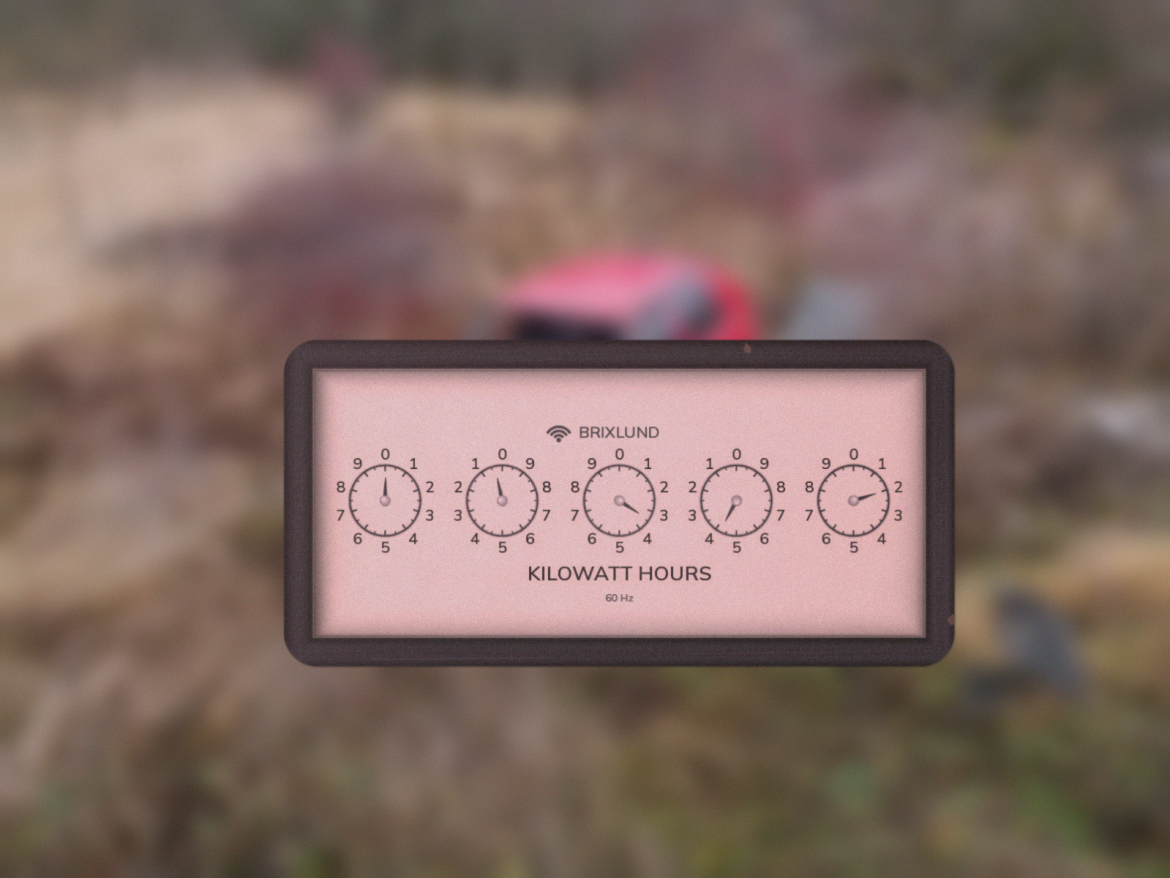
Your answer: 342 kWh
